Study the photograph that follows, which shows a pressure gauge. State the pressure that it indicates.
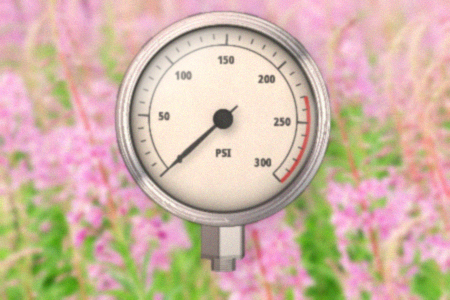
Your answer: 0 psi
